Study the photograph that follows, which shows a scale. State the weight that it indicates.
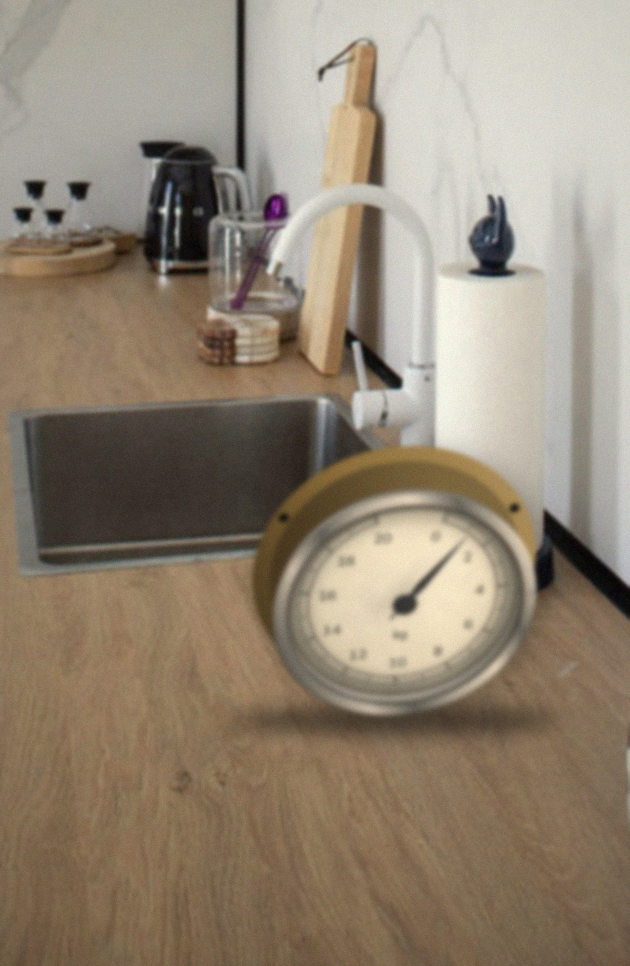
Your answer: 1 kg
